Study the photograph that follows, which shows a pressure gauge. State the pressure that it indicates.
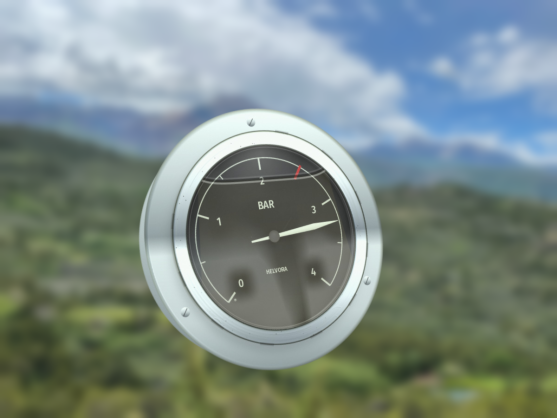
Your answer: 3.25 bar
